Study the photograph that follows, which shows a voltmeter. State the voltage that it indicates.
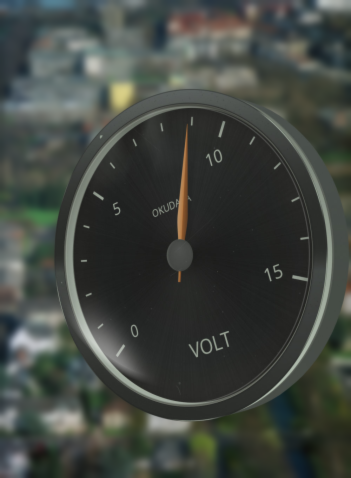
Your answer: 9 V
